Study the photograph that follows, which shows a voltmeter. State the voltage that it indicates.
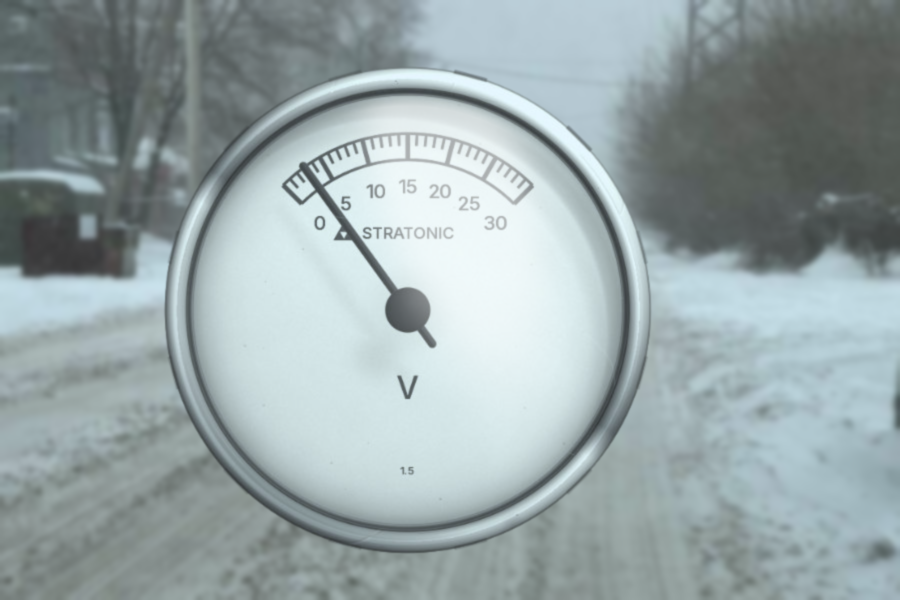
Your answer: 3 V
